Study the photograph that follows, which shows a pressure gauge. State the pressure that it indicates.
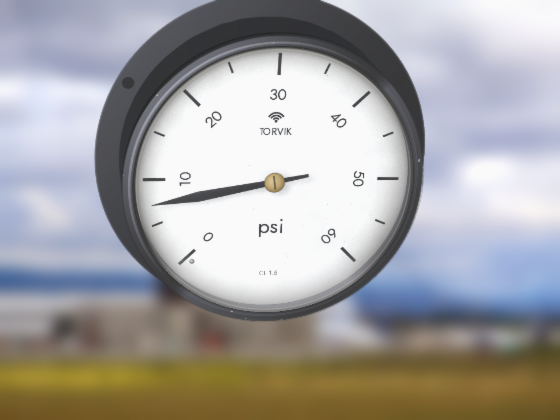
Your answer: 7.5 psi
